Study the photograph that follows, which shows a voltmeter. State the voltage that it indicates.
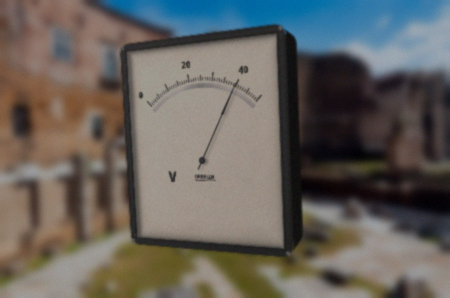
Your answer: 40 V
